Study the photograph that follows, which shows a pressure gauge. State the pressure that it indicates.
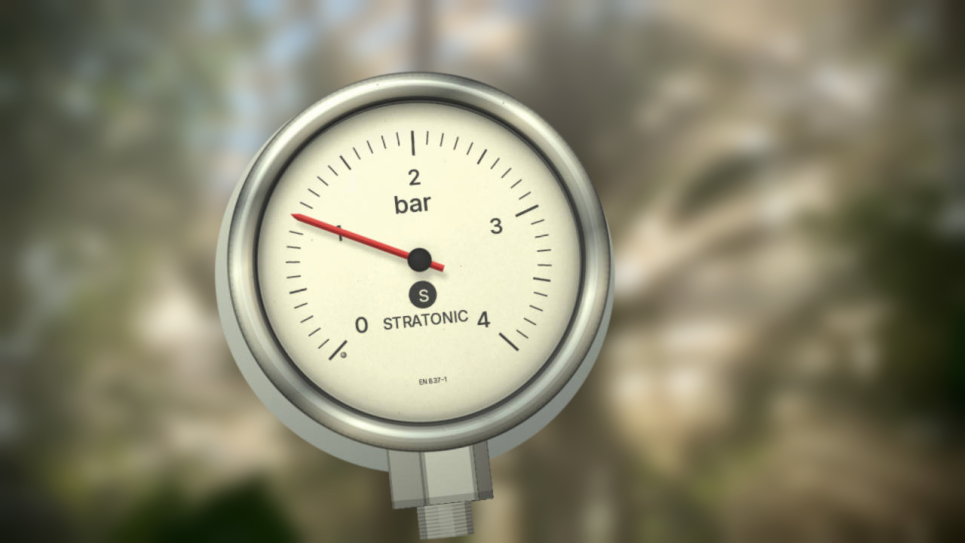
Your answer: 1 bar
